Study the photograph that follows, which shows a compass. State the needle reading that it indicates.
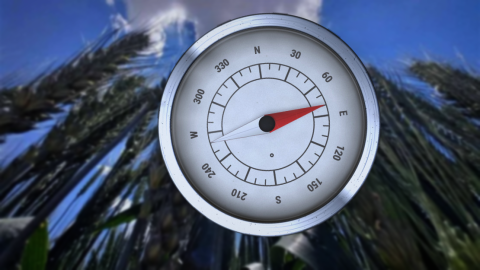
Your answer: 80 °
